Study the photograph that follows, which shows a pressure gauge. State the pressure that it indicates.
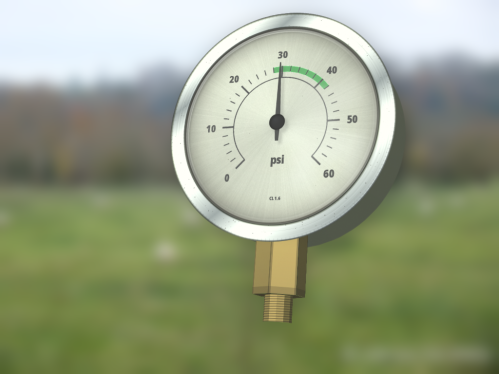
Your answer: 30 psi
